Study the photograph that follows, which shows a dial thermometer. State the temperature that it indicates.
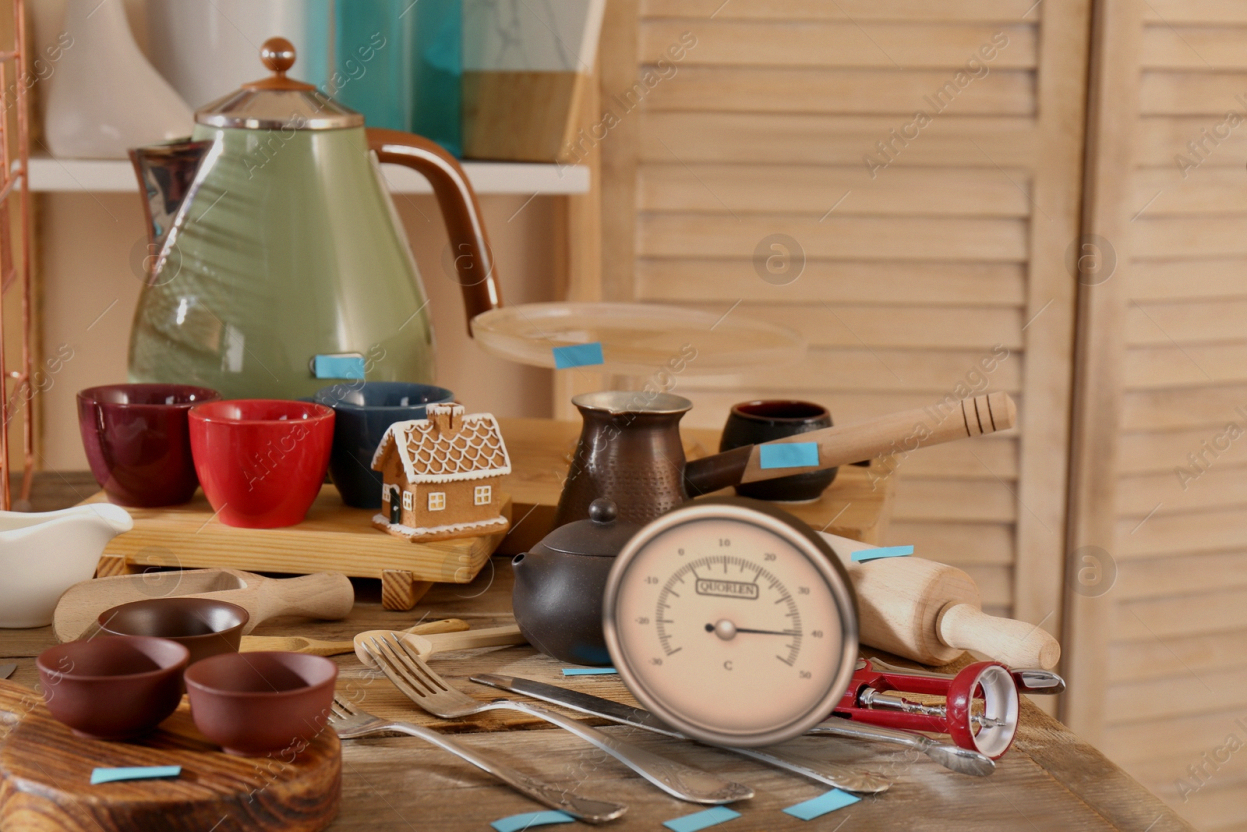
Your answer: 40 °C
